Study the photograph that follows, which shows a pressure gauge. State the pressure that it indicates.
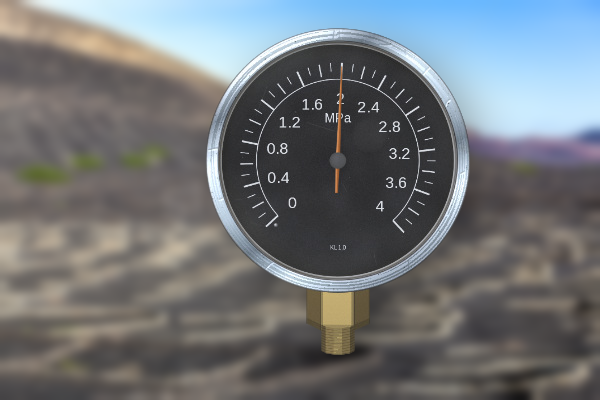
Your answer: 2 MPa
